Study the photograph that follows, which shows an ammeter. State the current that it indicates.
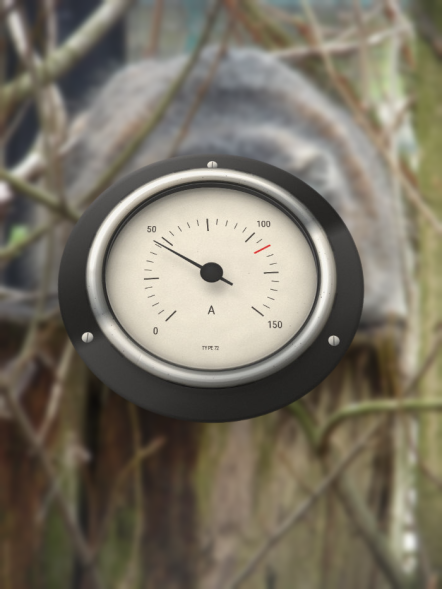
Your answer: 45 A
